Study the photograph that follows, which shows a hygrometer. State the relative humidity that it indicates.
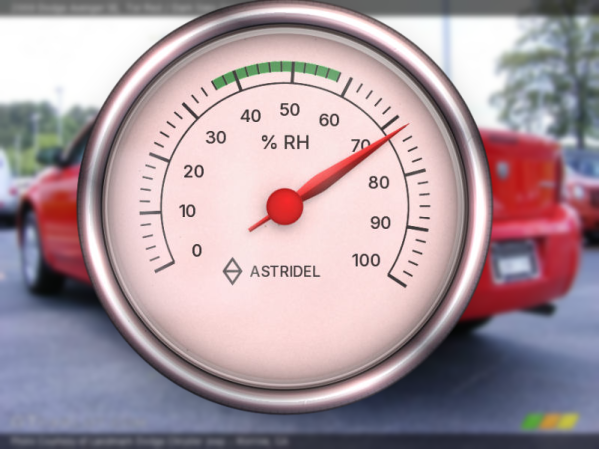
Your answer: 72 %
